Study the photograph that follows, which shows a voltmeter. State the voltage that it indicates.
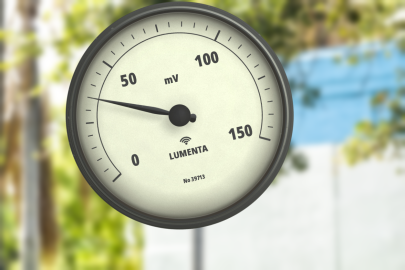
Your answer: 35 mV
